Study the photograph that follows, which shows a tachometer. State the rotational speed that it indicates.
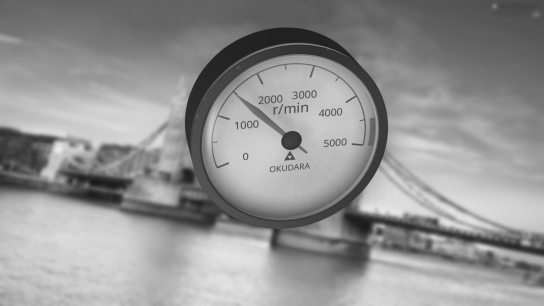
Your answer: 1500 rpm
